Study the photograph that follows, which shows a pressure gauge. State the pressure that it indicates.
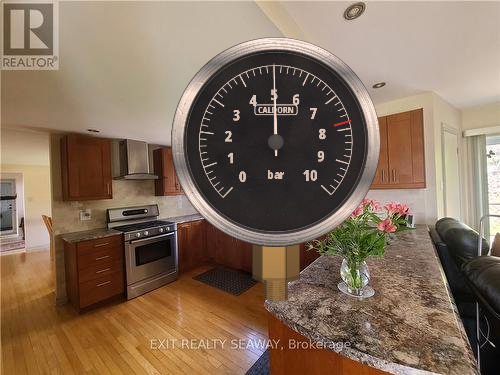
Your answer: 5 bar
